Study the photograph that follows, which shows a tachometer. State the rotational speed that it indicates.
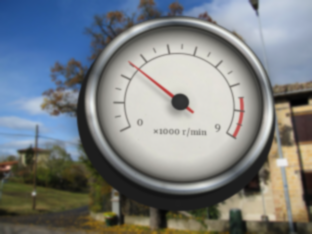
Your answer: 2500 rpm
